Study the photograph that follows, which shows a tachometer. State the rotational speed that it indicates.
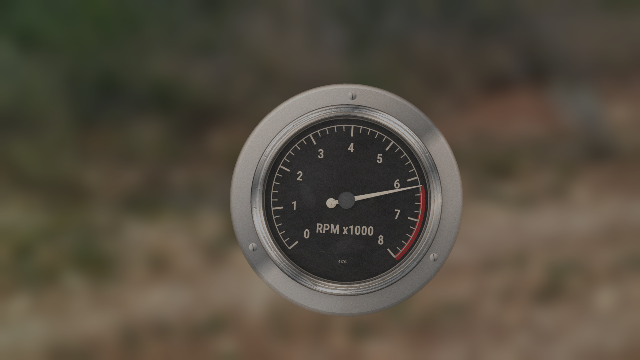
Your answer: 6200 rpm
